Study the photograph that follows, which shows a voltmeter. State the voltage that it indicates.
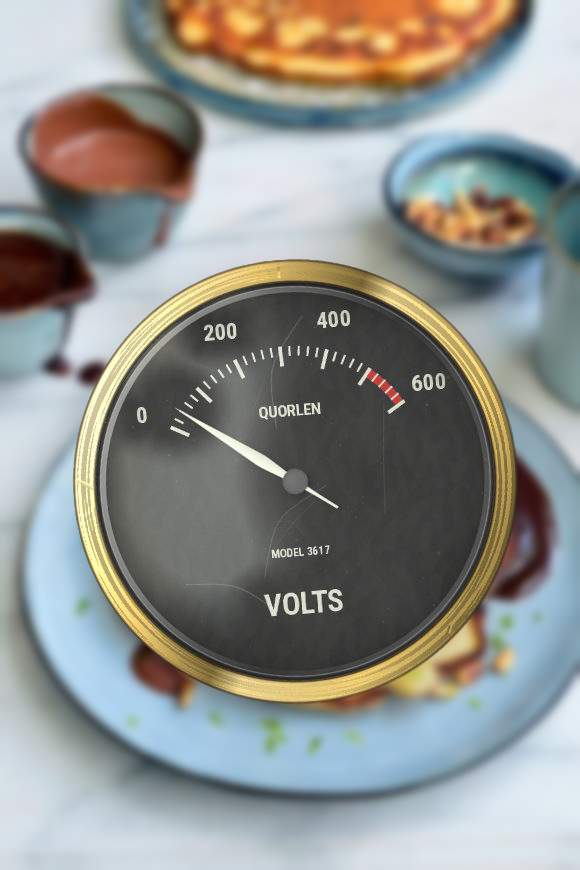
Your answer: 40 V
